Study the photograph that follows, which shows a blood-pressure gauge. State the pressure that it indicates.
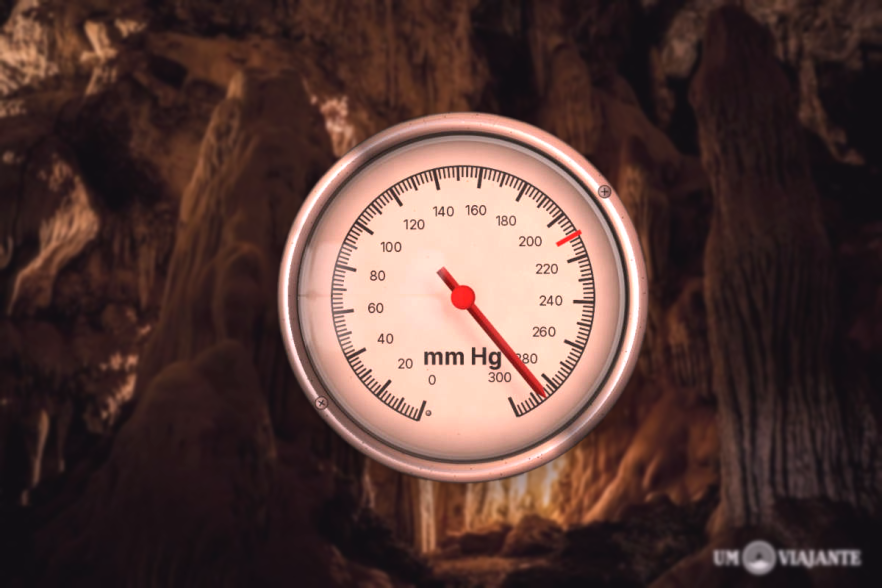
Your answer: 286 mmHg
